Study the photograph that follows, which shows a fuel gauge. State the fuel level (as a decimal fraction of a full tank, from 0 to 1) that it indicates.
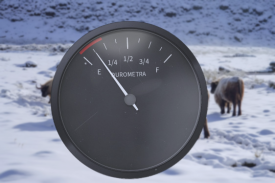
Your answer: 0.125
